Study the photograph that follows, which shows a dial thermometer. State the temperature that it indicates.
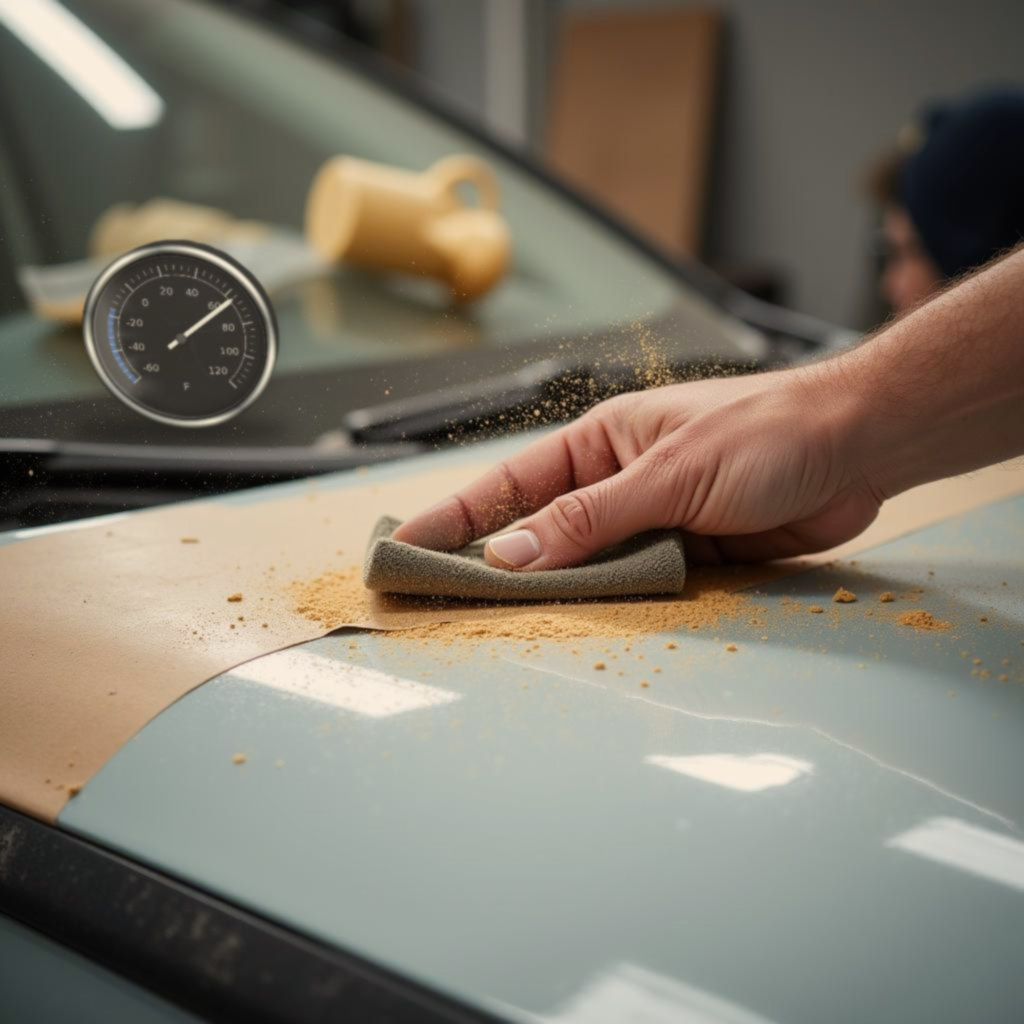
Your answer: 64 °F
